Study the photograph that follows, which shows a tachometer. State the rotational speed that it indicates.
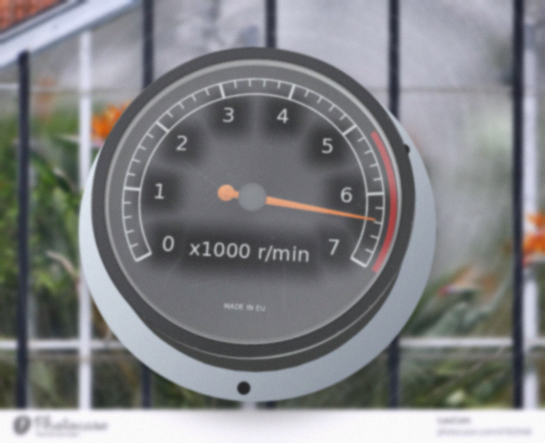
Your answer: 6400 rpm
